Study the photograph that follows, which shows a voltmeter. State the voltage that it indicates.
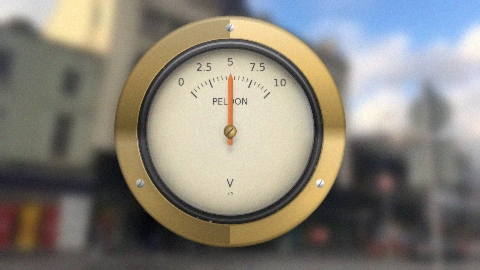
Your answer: 5 V
